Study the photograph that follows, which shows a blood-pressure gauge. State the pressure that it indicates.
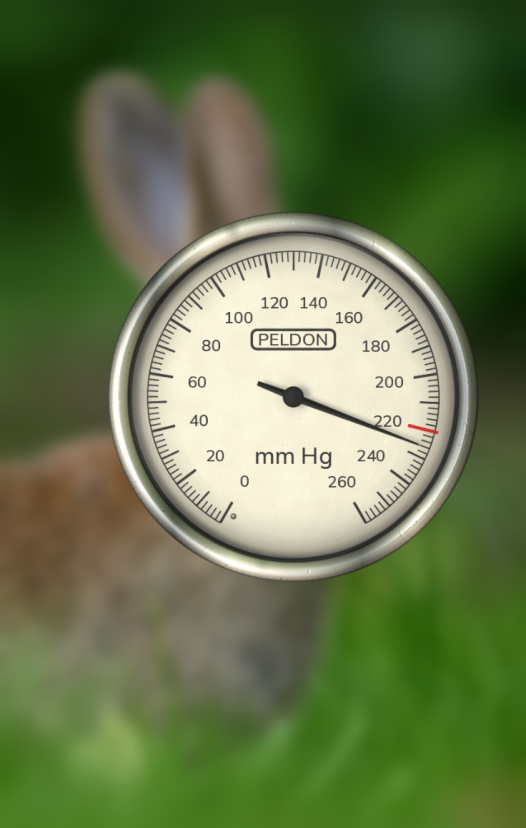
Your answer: 226 mmHg
